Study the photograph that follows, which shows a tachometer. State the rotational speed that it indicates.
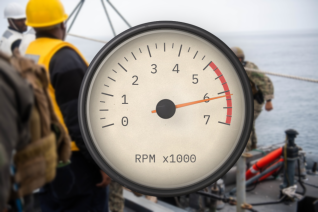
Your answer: 6125 rpm
